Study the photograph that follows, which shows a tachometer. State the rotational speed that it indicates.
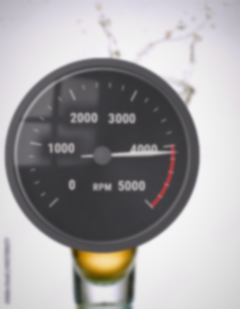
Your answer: 4100 rpm
